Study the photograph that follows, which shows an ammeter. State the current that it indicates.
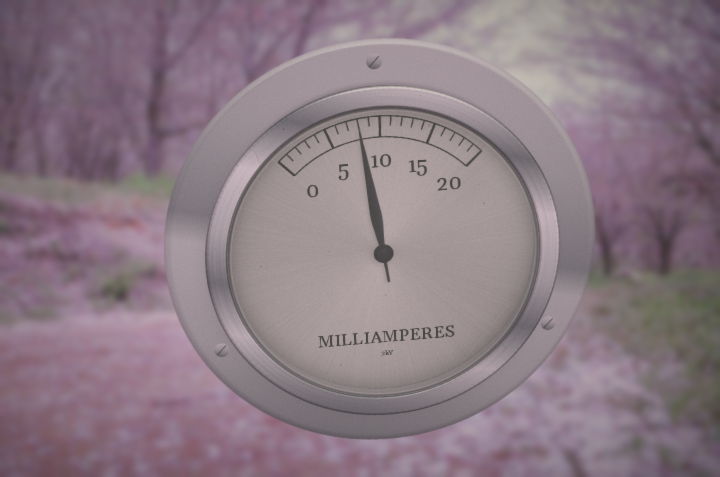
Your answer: 8 mA
